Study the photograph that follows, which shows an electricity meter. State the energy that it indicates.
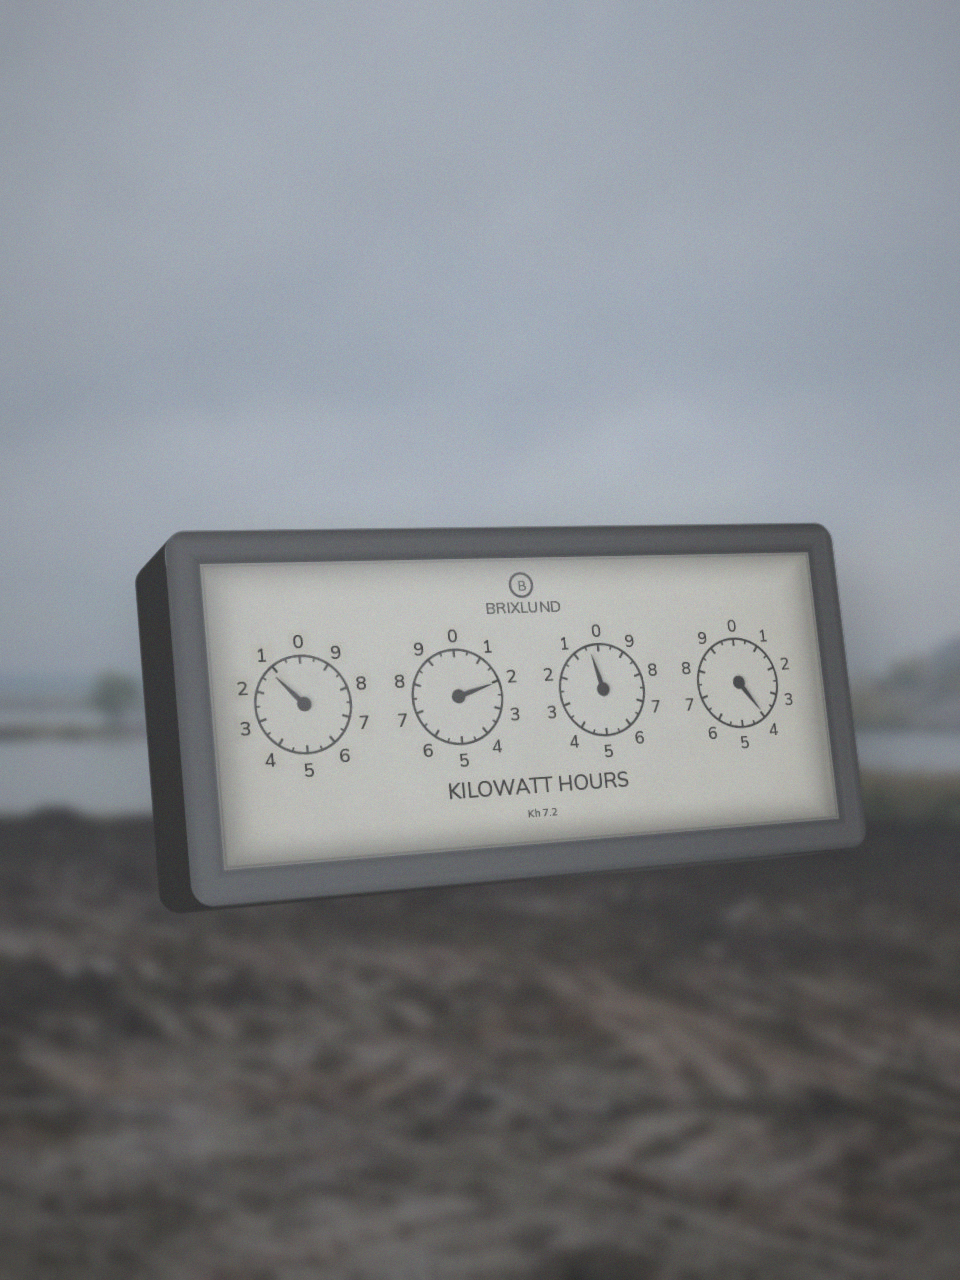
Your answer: 1204 kWh
